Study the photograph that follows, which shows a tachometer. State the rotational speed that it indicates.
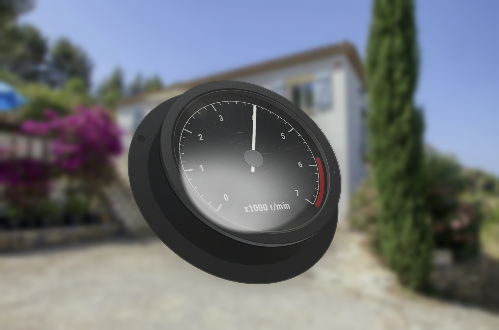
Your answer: 4000 rpm
